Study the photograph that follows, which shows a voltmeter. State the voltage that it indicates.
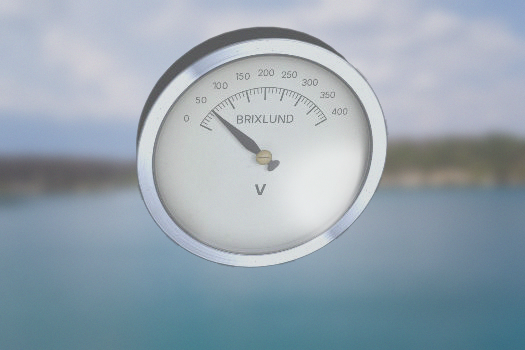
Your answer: 50 V
